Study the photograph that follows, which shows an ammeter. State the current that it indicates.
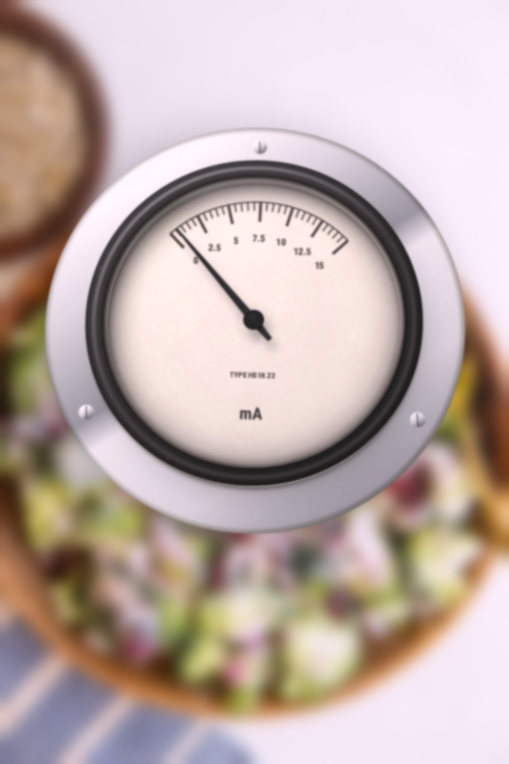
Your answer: 0.5 mA
